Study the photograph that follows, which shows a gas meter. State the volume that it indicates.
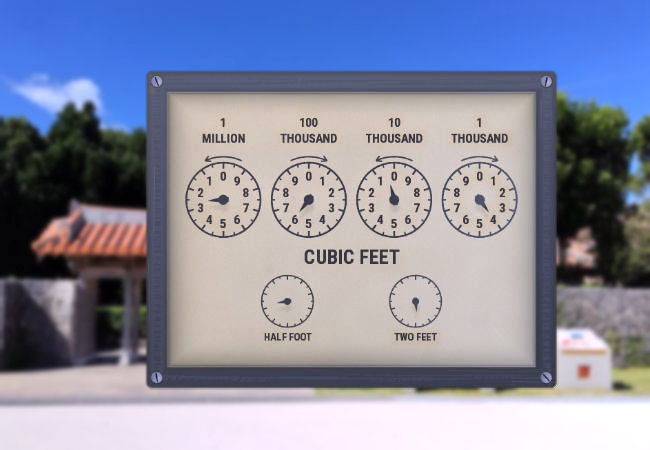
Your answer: 260400 ft³
